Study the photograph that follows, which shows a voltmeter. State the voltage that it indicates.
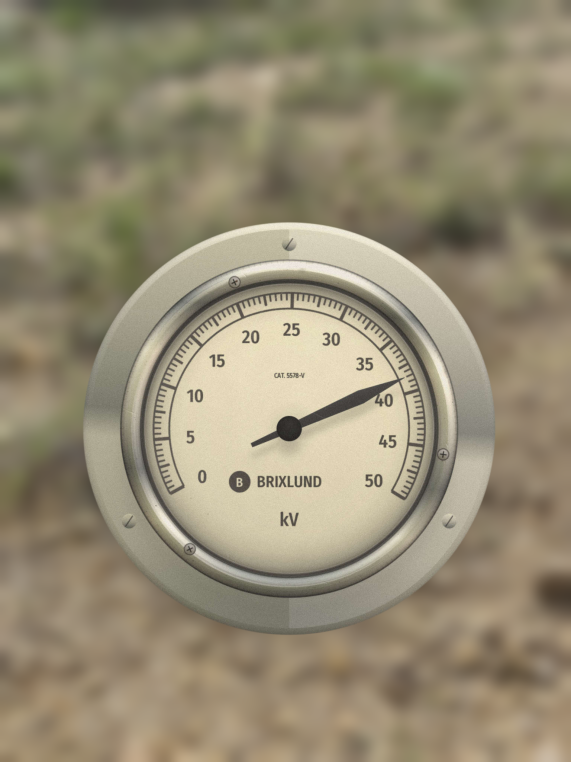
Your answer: 38.5 kV
